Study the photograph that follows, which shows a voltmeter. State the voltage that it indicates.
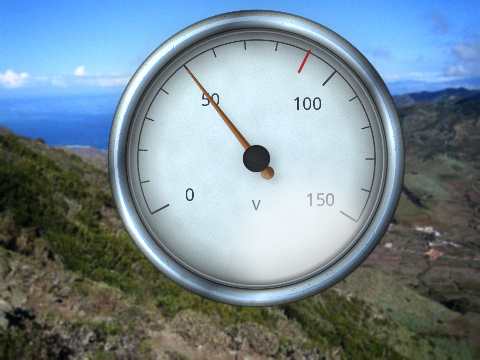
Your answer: 50 V
